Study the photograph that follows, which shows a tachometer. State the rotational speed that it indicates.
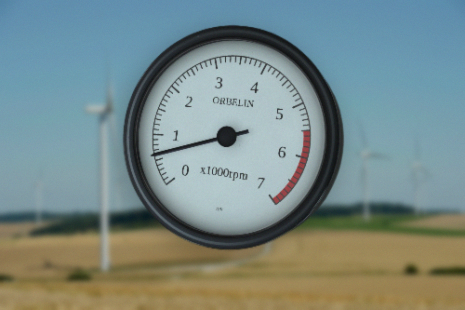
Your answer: 600 rpm
